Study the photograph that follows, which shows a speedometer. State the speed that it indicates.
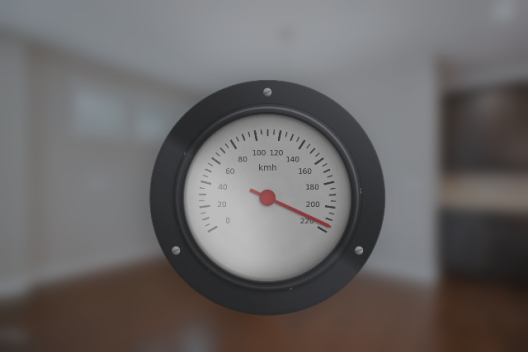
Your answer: 215 km/h
